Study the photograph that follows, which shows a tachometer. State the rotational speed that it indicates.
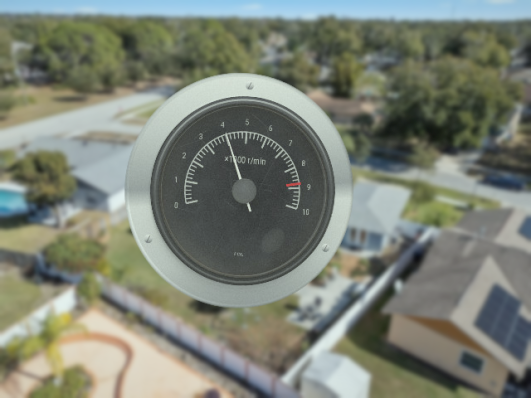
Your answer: 4000 rpm
